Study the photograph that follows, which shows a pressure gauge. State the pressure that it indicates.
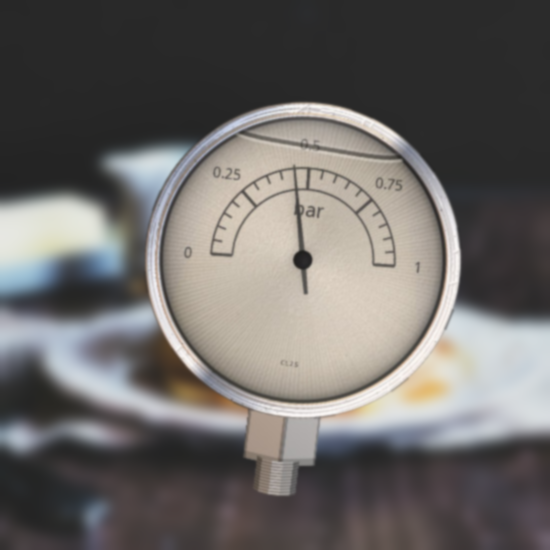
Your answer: 0.45 bar
